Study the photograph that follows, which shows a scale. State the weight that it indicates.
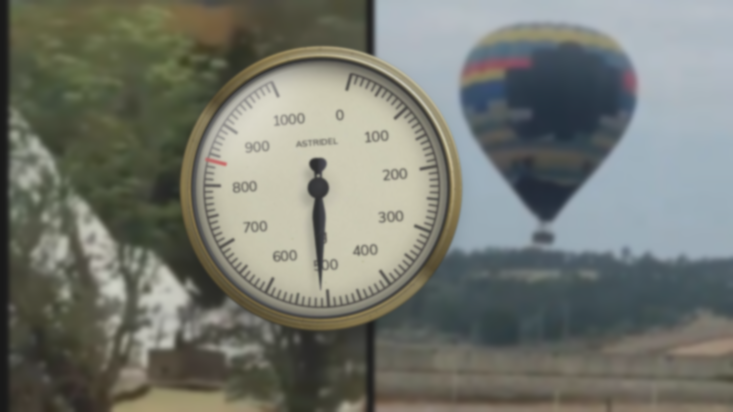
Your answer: 510 g
